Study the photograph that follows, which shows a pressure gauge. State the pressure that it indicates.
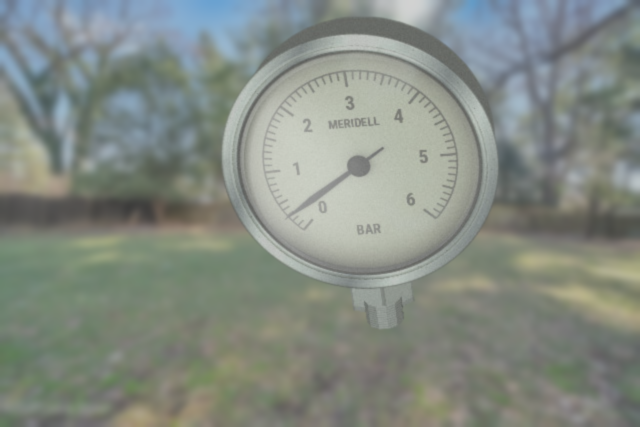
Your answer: 0.3 bar
